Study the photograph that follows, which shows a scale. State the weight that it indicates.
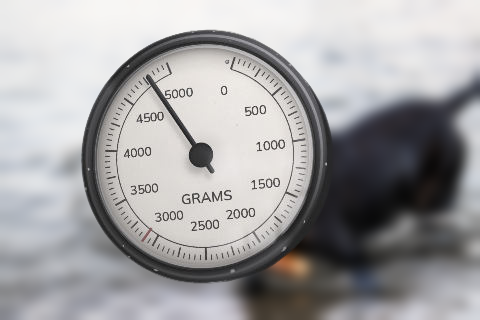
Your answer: 4800 g
